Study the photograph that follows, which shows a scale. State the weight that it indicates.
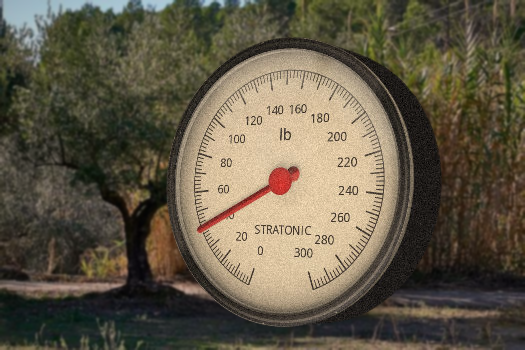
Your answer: 40 lb
